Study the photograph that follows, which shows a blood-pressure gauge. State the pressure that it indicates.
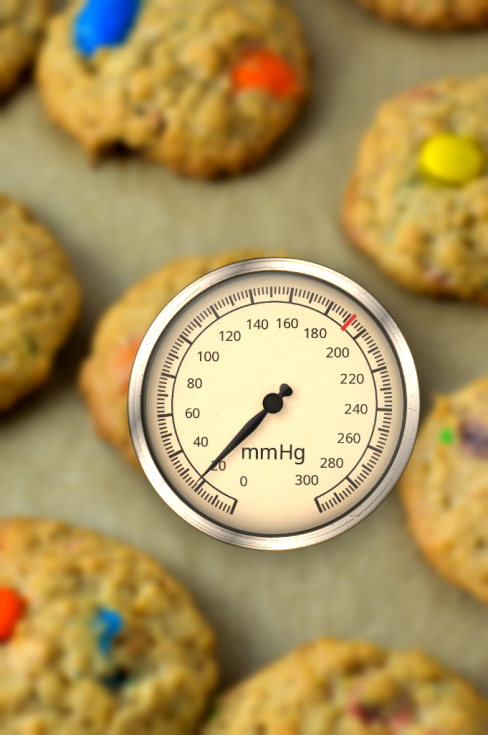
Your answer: 22 mmHg
